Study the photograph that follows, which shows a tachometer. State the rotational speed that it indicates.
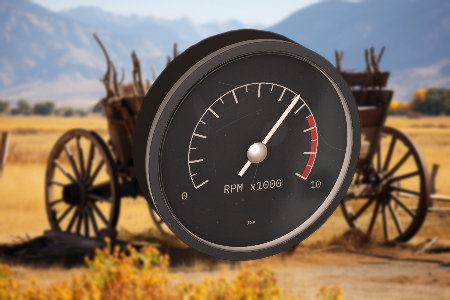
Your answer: 6500 rpm
